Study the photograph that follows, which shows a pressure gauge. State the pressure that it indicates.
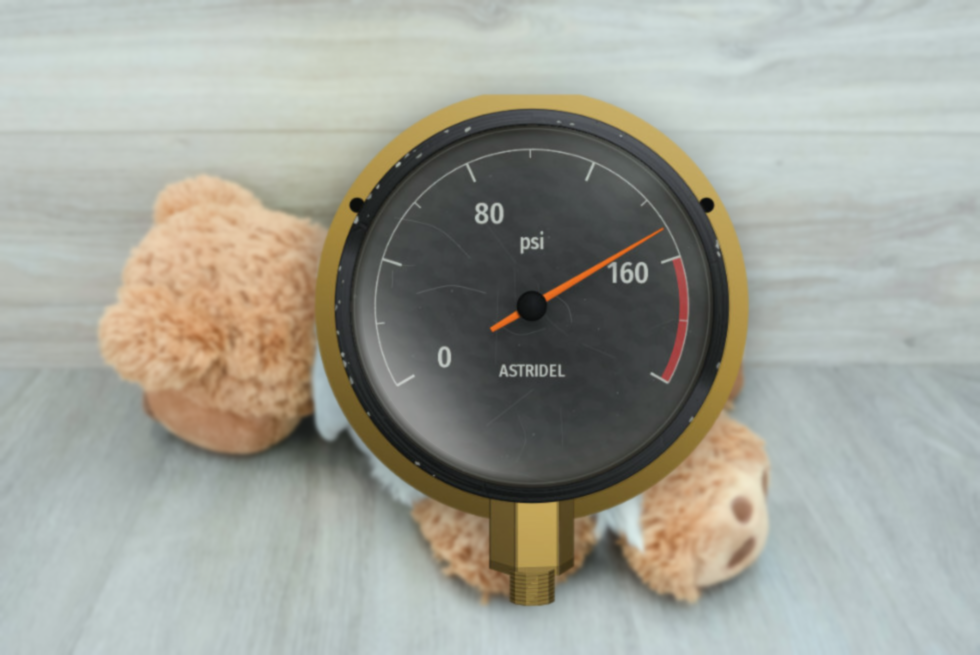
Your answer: 150 psi
